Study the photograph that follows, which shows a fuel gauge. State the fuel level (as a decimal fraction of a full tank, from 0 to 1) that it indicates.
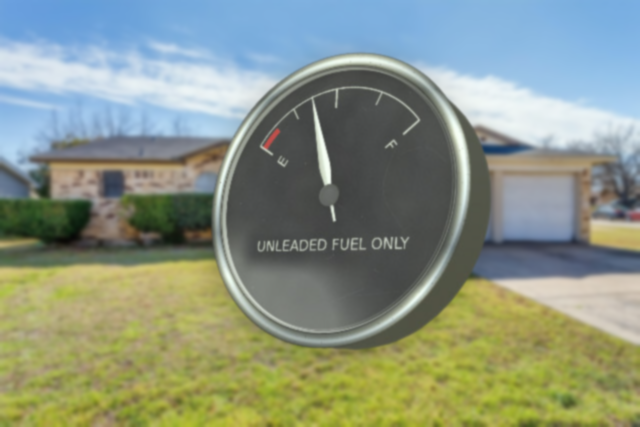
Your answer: 0.375
